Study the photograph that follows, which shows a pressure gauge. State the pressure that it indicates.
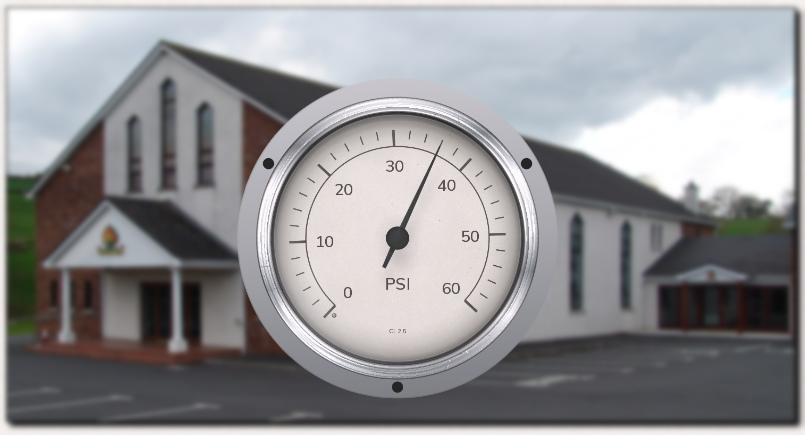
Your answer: 36 psi
